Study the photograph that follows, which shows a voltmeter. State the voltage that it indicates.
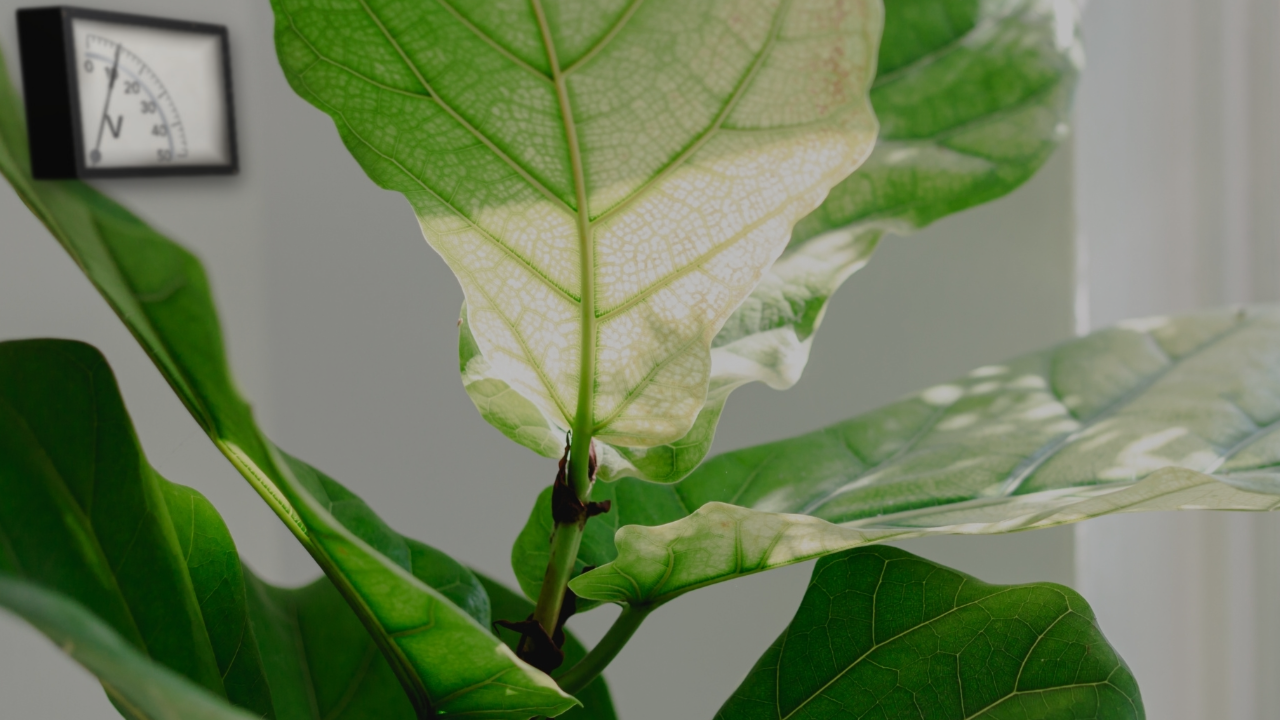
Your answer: 10 V
